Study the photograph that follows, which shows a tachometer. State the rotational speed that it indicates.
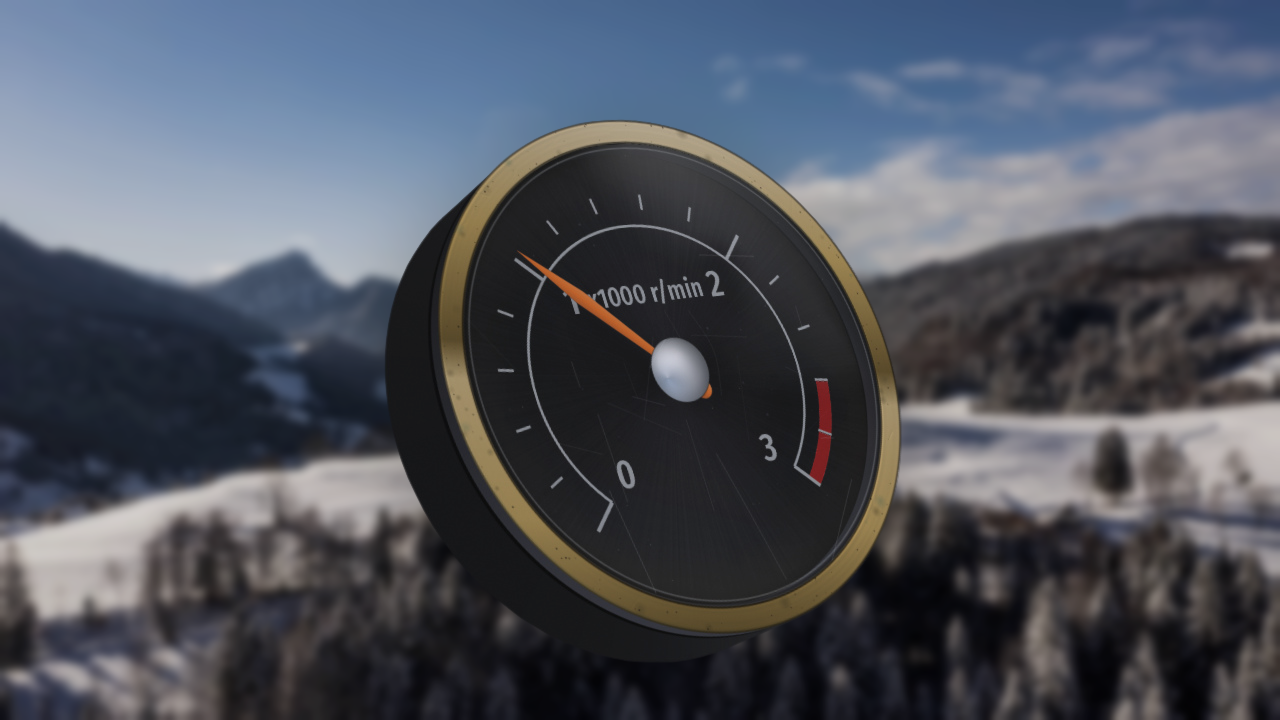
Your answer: 1000 rpm
